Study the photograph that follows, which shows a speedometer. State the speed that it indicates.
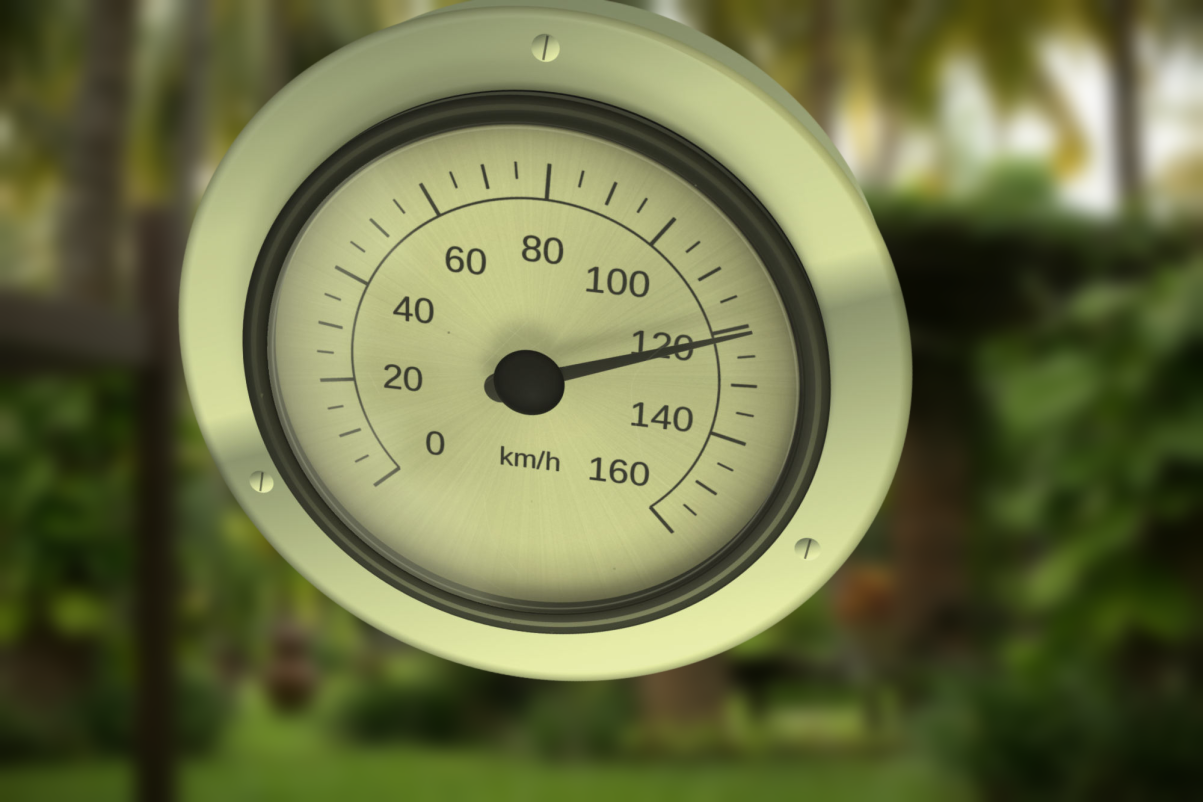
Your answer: 120 km/h
